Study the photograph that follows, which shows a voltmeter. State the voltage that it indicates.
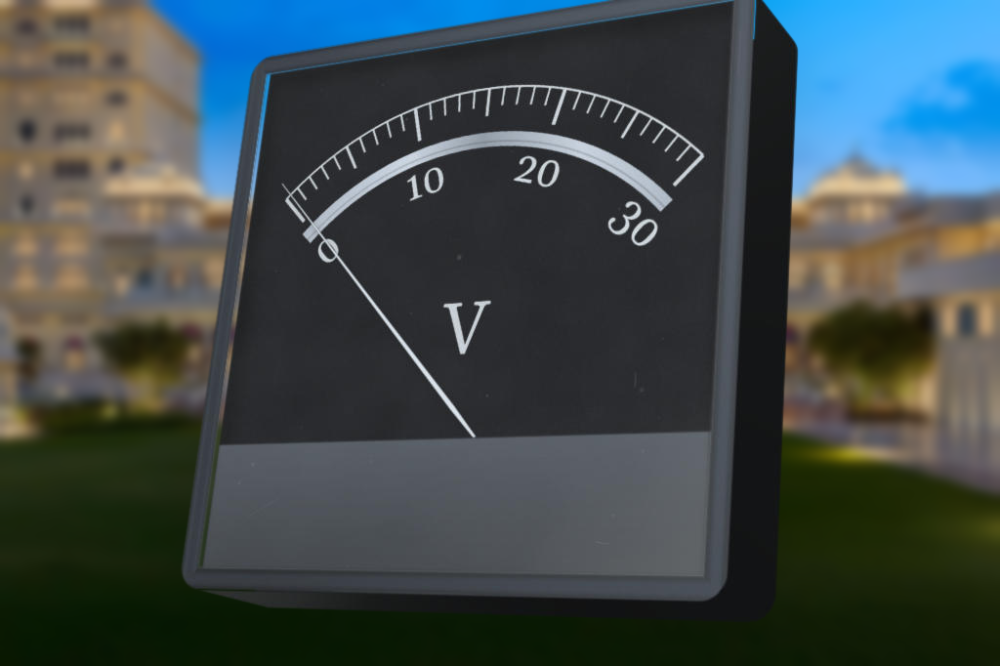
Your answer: 0.5 V
